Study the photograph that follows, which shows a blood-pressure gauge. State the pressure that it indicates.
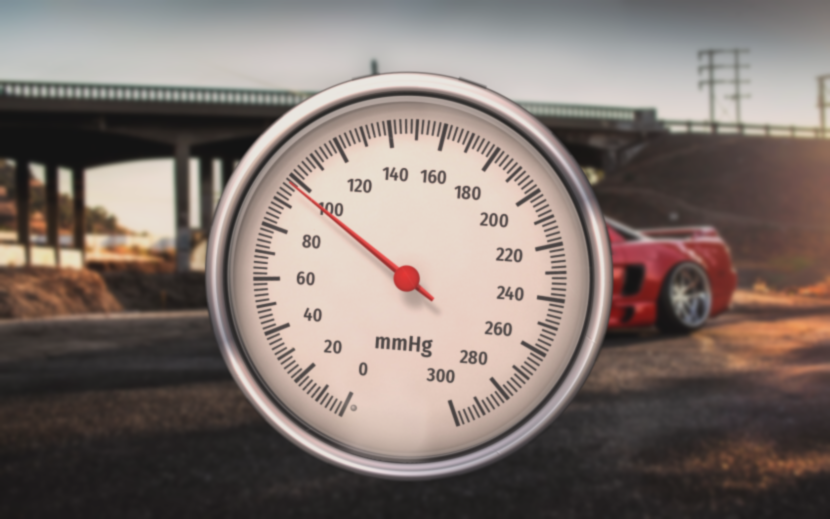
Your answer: 98 mmHg
